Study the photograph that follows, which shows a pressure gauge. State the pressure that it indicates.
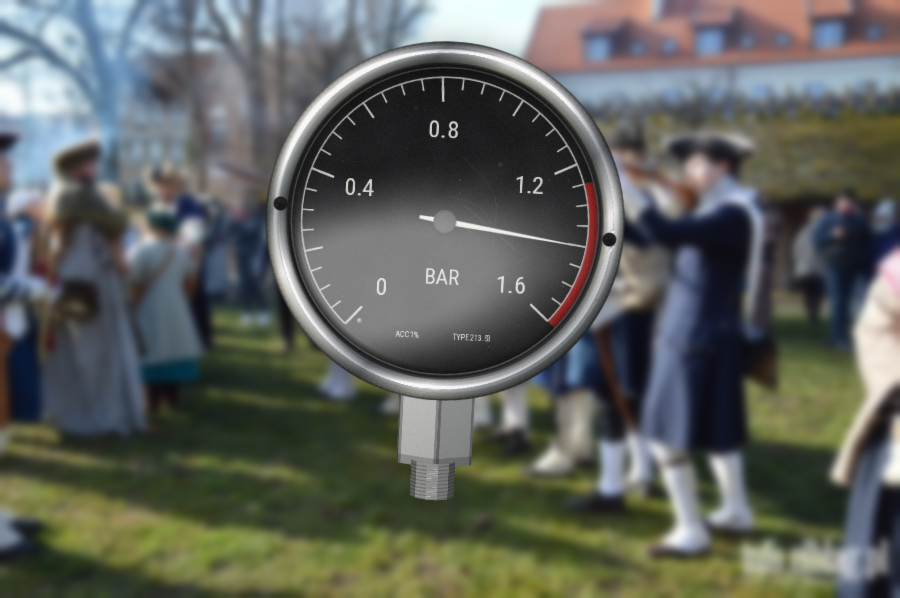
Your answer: 1.4 bar
